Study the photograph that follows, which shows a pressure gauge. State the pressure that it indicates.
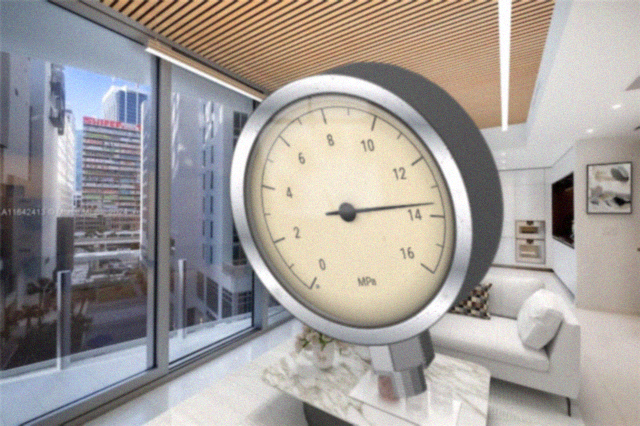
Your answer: 13.5 MPa
